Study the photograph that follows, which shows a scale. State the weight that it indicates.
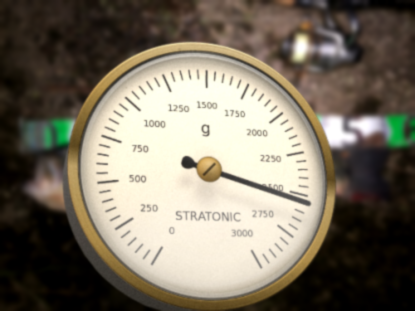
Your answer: 2550 g
